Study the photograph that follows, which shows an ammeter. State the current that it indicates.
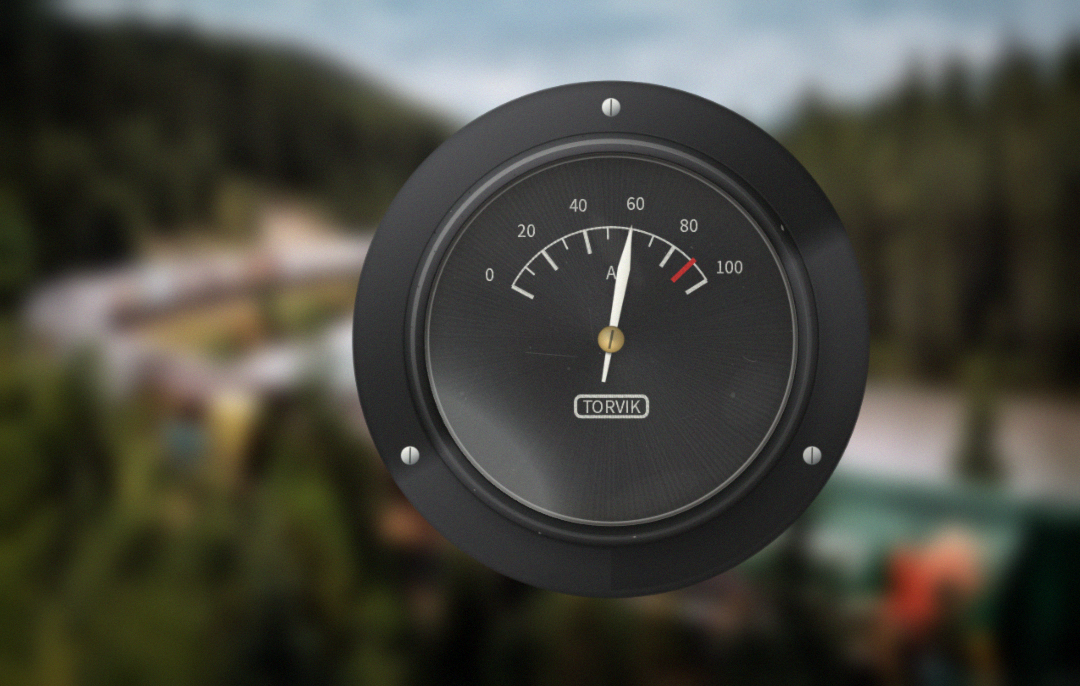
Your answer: 60 A
